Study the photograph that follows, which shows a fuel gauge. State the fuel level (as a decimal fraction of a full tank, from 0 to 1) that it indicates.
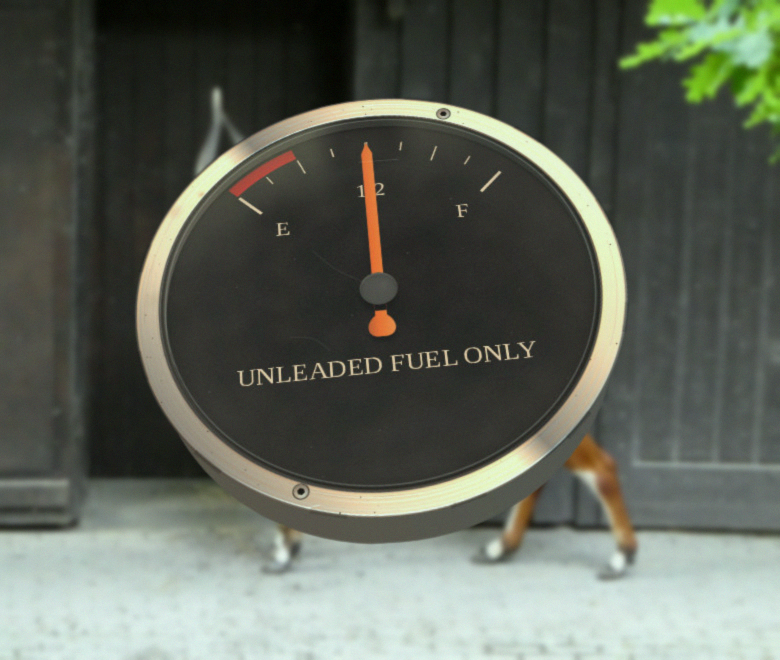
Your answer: 0.5
